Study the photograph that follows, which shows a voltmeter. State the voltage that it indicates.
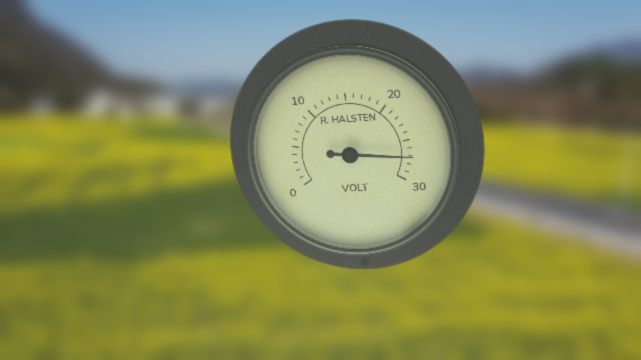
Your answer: 27 V
